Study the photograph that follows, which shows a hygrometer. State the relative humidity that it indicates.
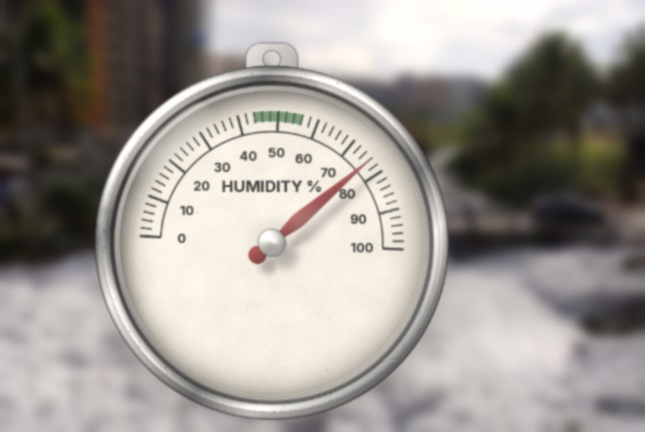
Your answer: 76 %
